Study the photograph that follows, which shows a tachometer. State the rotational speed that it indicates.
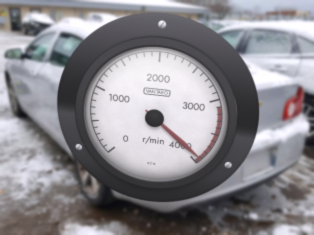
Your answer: 3900 rpm
